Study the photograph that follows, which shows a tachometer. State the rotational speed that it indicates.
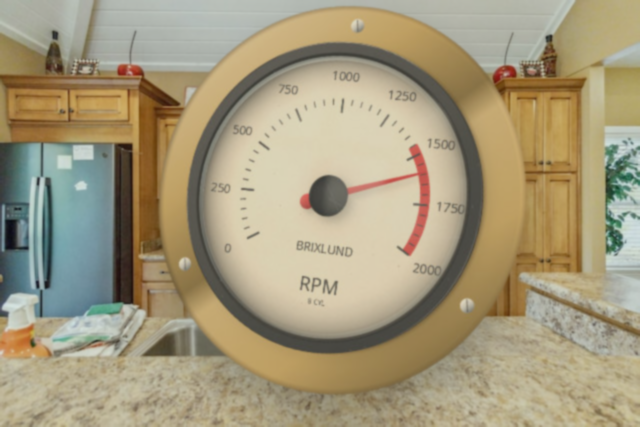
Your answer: 1600 rpm
